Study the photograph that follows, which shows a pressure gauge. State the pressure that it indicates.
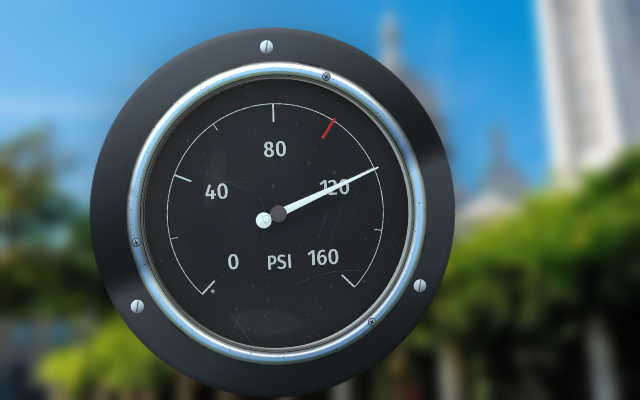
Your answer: 120 psi
